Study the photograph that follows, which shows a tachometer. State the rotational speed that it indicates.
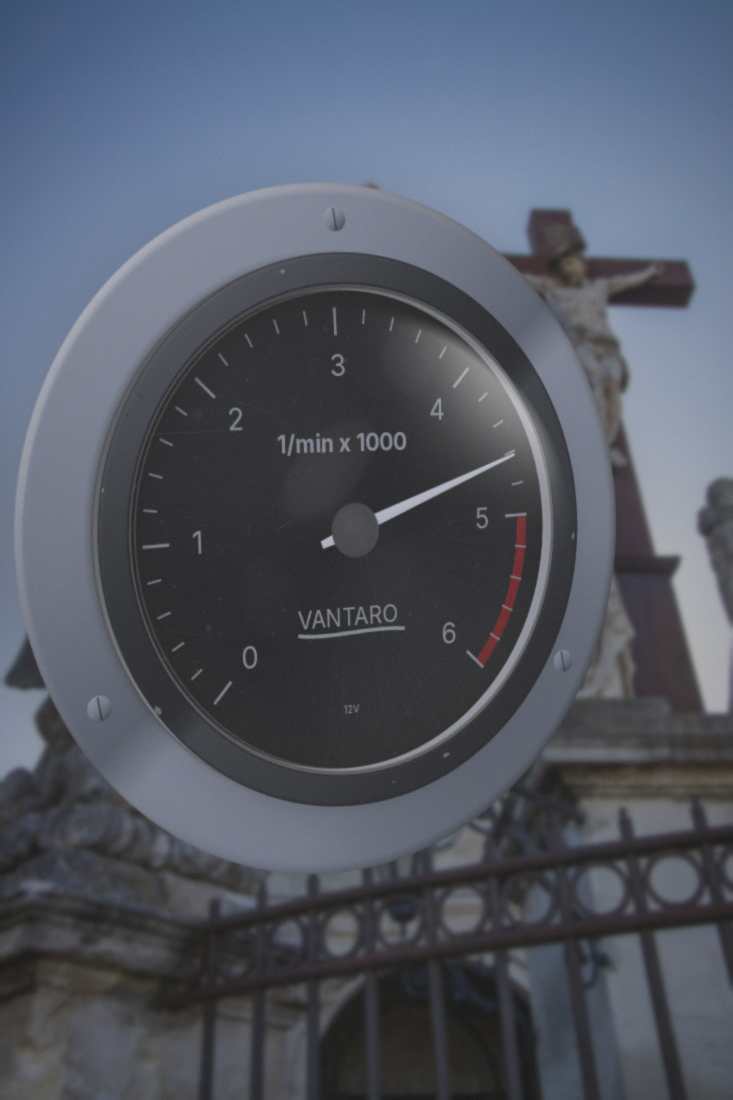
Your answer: 4600 rpm
